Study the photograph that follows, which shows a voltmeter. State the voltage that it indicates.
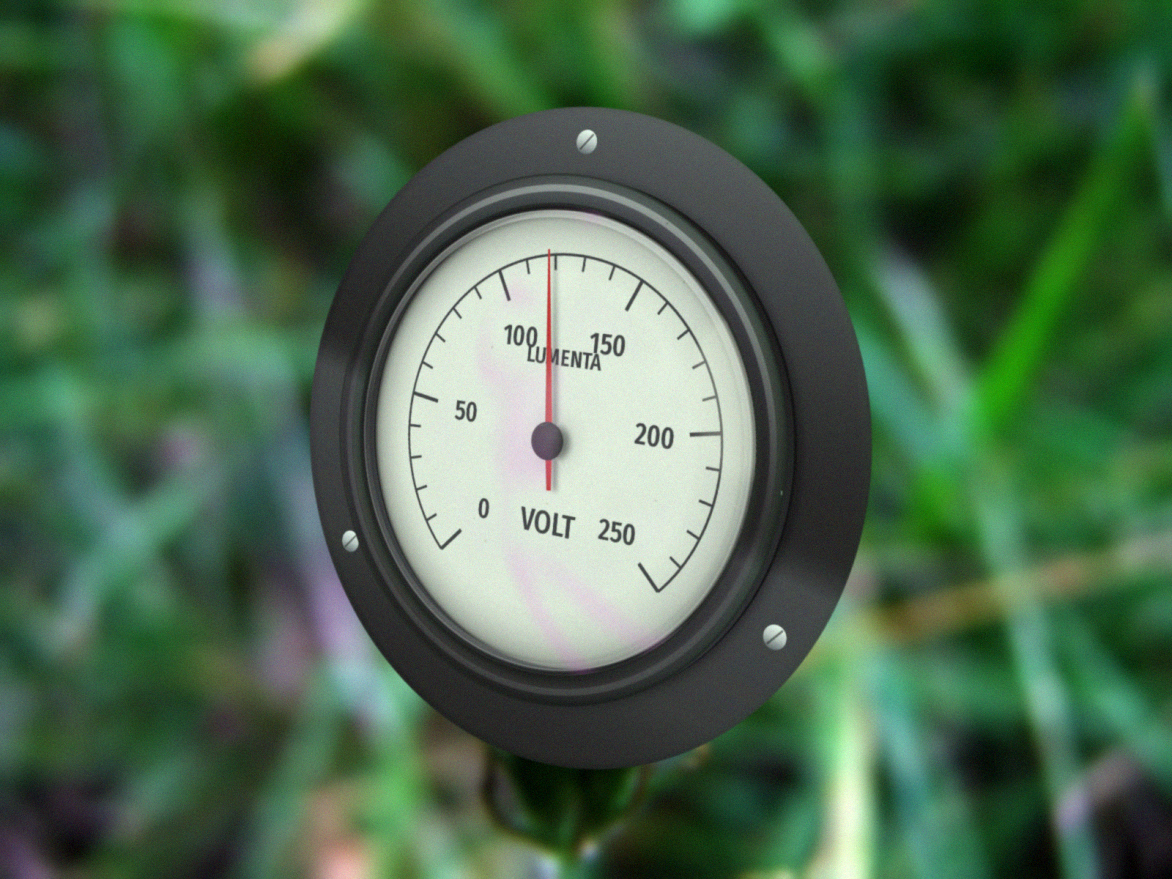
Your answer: 120 V
